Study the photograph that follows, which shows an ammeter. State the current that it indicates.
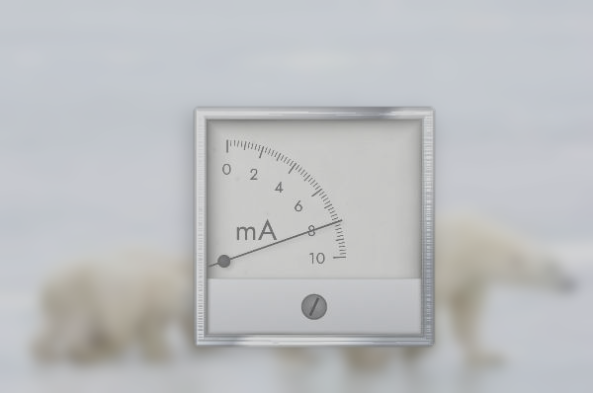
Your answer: 8 mA
